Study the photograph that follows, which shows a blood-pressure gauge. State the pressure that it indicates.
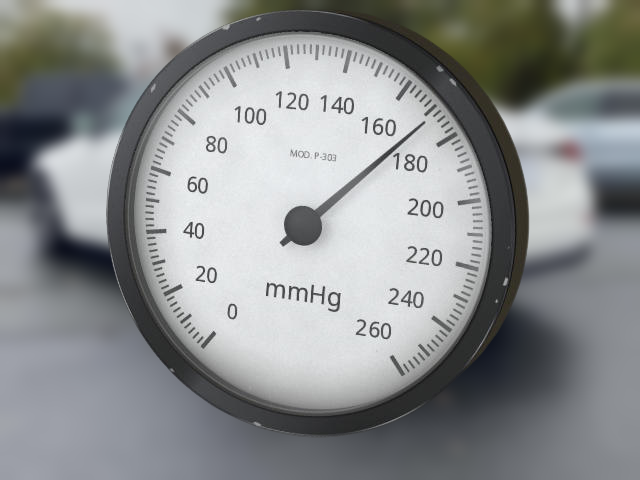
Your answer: 172 mmHg
